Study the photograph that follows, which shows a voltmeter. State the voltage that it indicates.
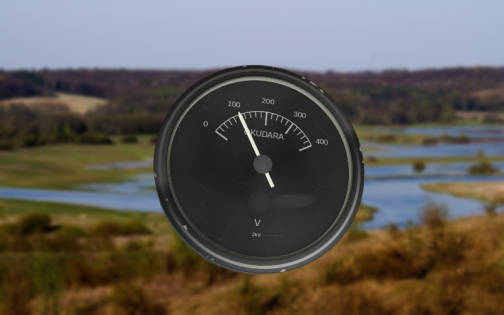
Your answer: 100 V
